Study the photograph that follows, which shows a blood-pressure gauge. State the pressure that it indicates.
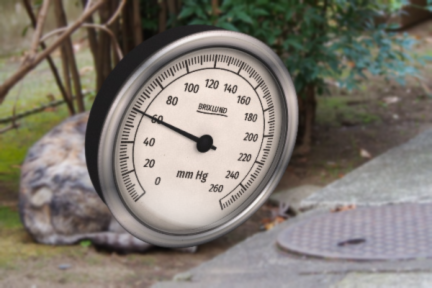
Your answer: 60 mmHg
